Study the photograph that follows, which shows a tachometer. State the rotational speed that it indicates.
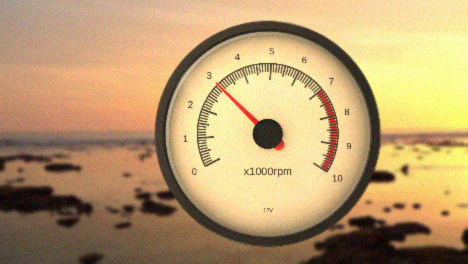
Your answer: 3000 rpm
